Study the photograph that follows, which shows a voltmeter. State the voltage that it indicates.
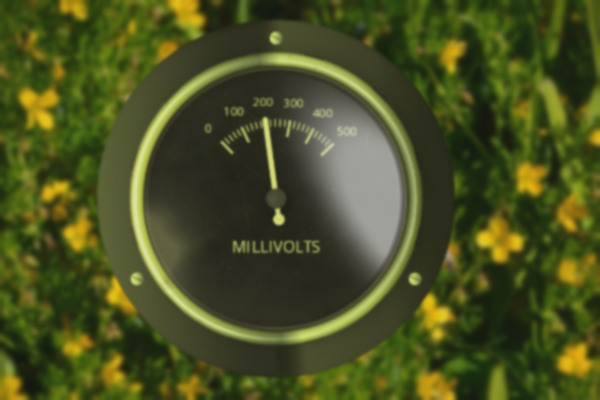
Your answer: 200 mV
